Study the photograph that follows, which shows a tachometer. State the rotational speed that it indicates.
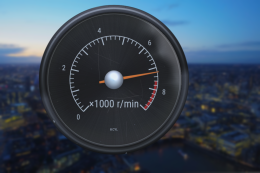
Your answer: 7200 rpm
